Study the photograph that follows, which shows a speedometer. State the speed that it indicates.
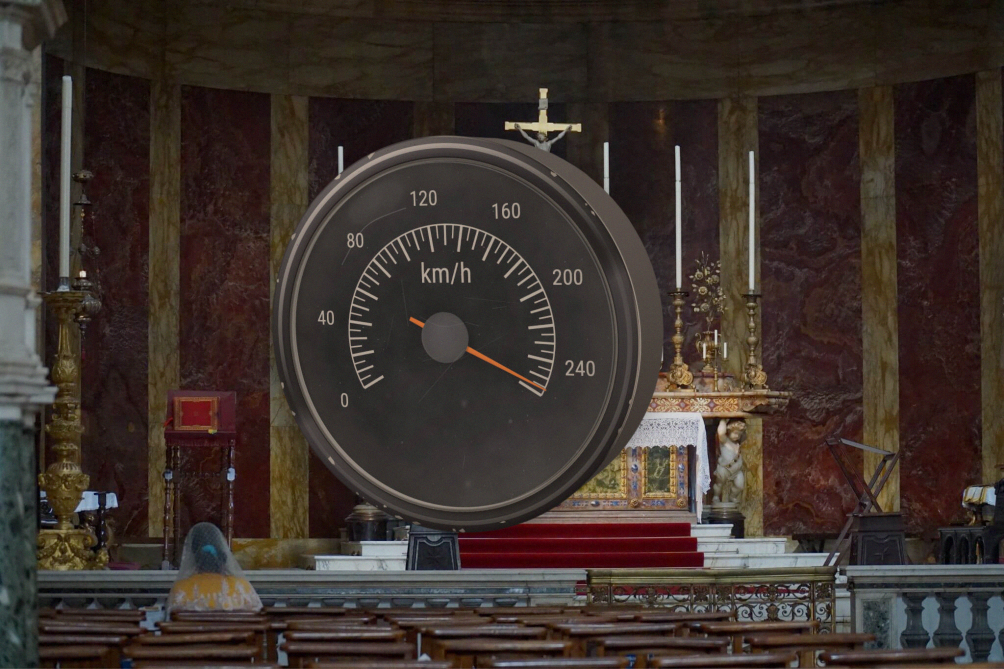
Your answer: 255 km/h
